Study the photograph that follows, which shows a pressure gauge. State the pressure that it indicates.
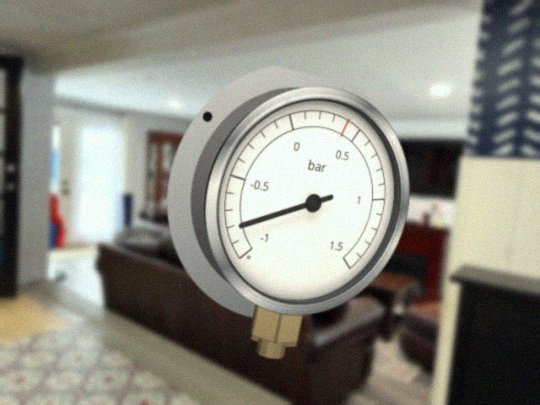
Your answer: -0.8 bar
